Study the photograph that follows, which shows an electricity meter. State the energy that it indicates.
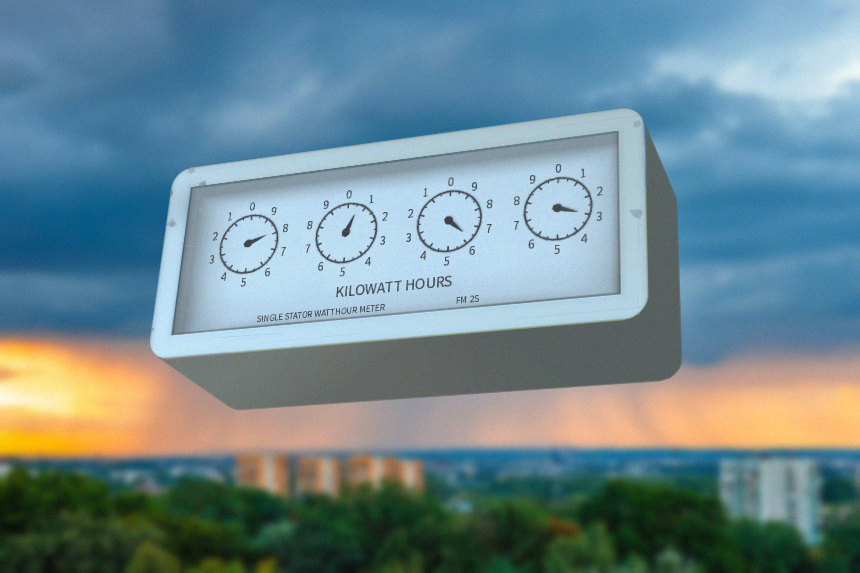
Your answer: 8063 kWh
